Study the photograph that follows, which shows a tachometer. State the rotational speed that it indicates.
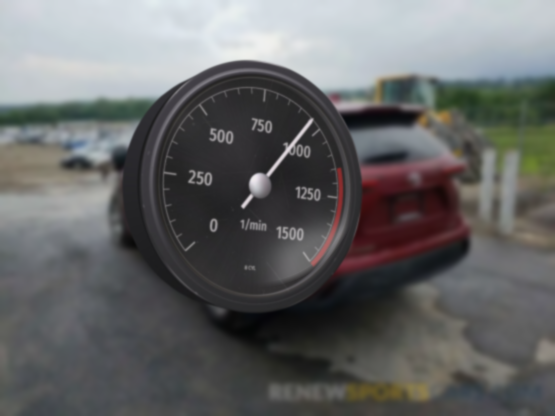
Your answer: 950 rpm
